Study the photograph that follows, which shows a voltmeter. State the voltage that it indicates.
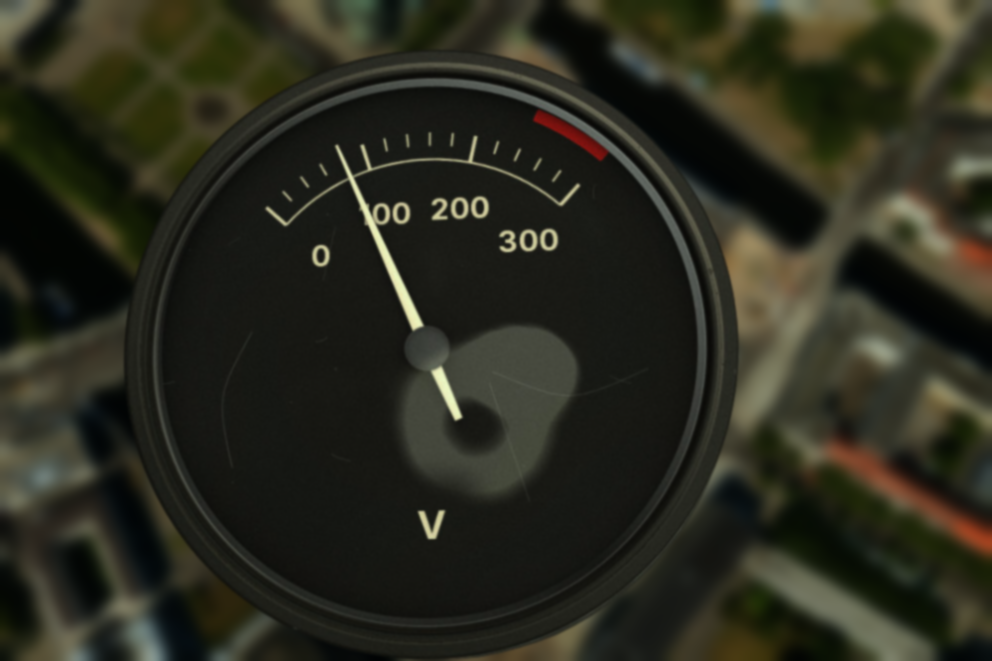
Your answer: 80 V
